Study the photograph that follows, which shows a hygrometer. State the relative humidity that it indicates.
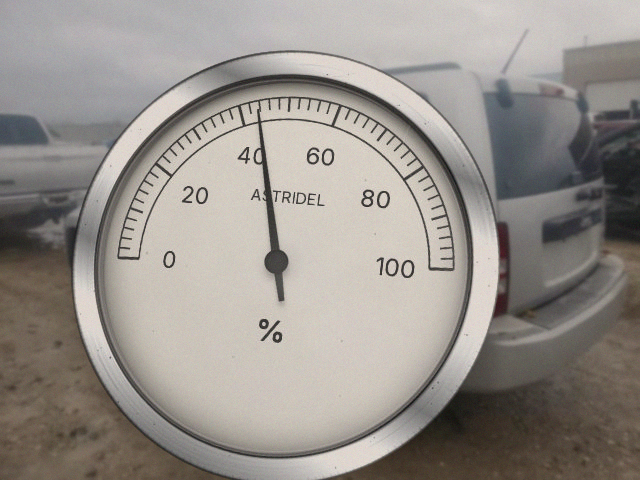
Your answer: 44 %
